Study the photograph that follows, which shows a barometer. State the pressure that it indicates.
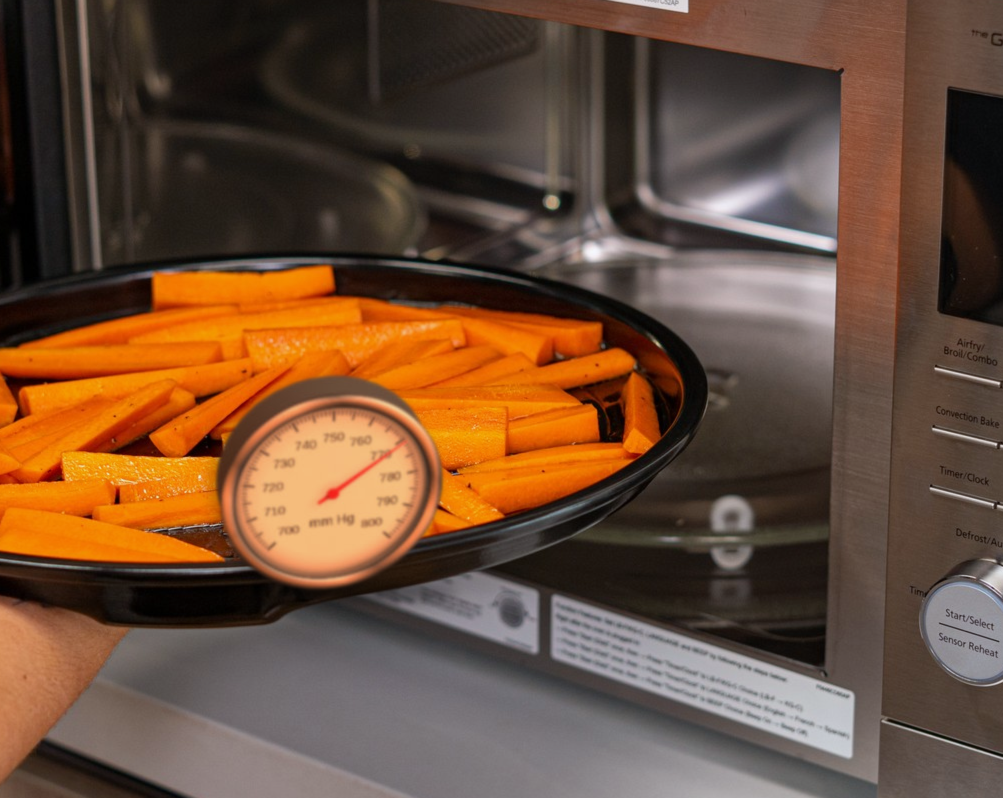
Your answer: 770 mmHg
